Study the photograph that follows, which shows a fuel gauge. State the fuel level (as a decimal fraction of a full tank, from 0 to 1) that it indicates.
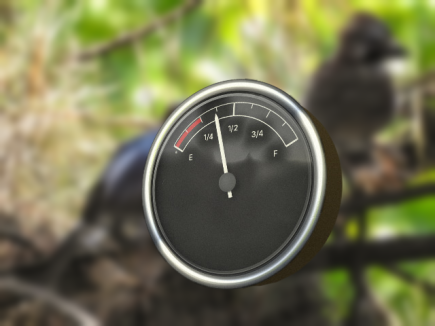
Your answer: 0.375
